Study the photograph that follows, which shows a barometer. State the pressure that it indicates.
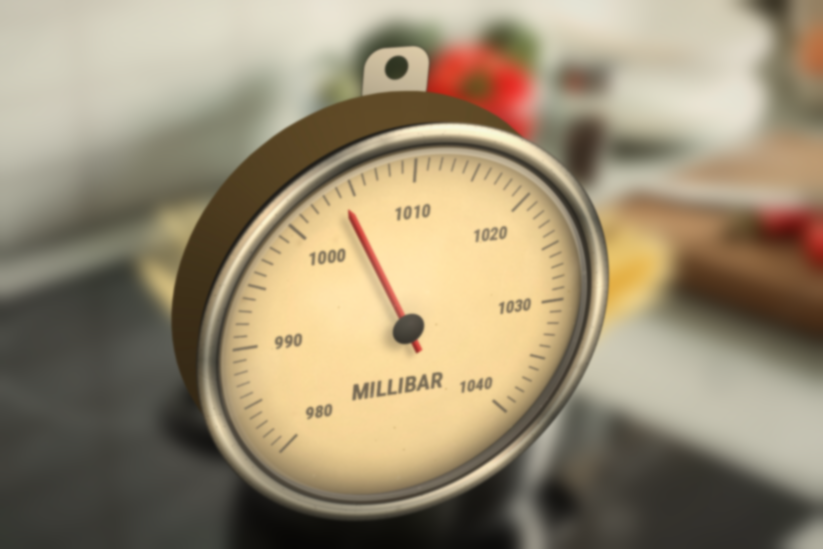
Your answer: 1004 mbar
